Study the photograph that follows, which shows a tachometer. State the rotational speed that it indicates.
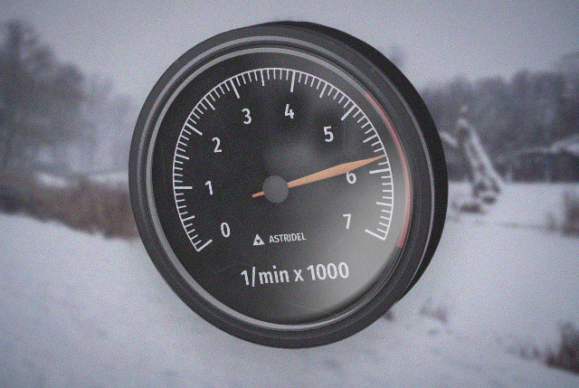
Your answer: 5800 rpm
